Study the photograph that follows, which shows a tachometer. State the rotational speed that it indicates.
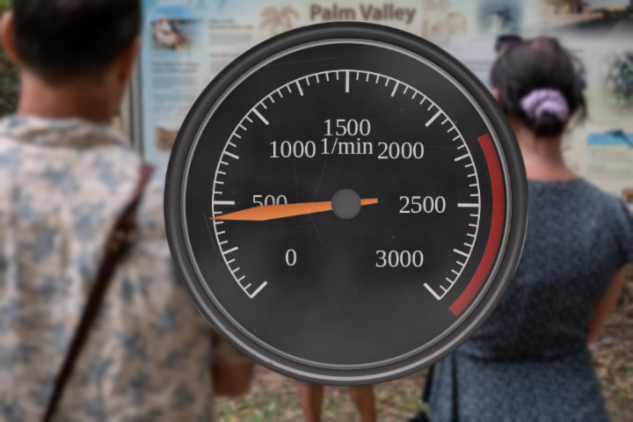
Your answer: 425 rpm
